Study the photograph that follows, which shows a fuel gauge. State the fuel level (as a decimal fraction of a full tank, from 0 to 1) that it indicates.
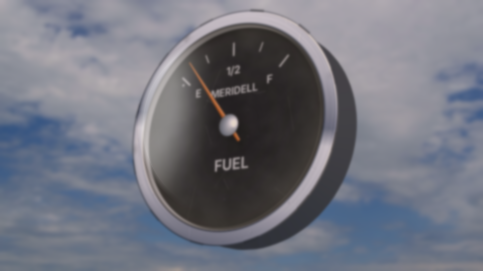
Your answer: 0.125
